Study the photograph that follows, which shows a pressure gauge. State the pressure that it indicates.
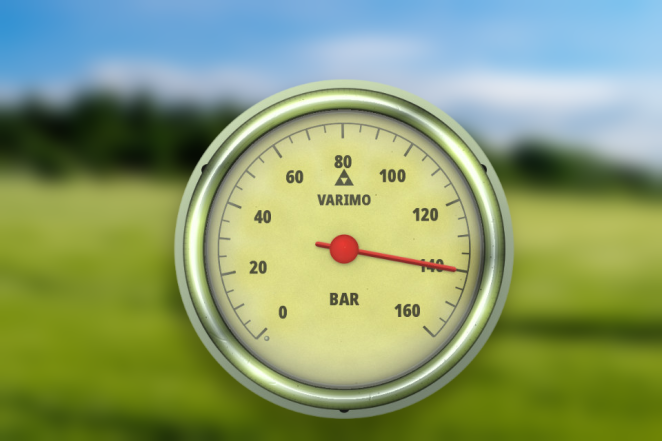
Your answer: 140 bar
